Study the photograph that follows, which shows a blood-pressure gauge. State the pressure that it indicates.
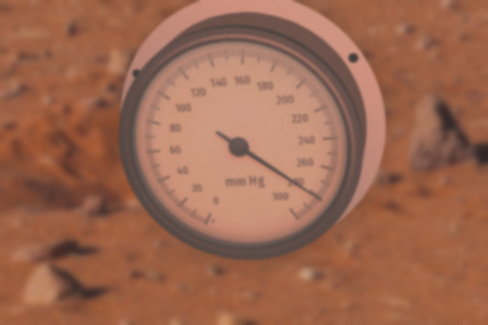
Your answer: 280 mmHg
